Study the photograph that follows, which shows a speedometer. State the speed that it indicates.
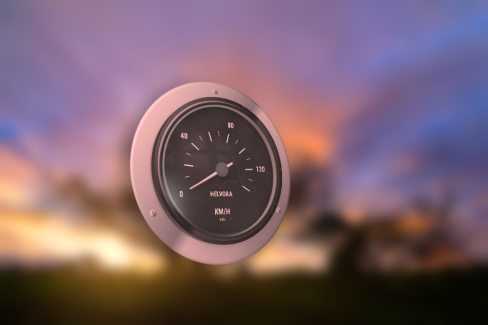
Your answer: 0 km/h
